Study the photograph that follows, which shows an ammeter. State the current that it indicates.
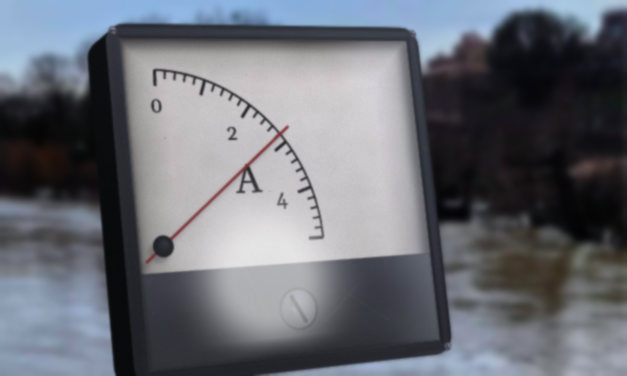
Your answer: 2.8 A
